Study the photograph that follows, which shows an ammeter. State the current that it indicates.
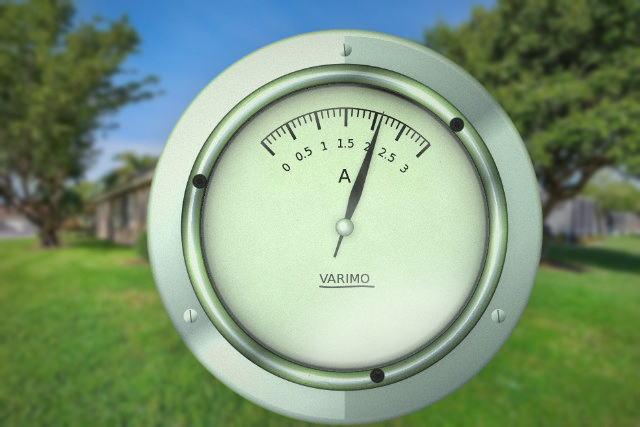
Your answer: 2.1 A
